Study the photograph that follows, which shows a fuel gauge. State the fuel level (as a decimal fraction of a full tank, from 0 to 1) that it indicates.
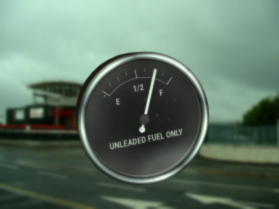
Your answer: 0.75
